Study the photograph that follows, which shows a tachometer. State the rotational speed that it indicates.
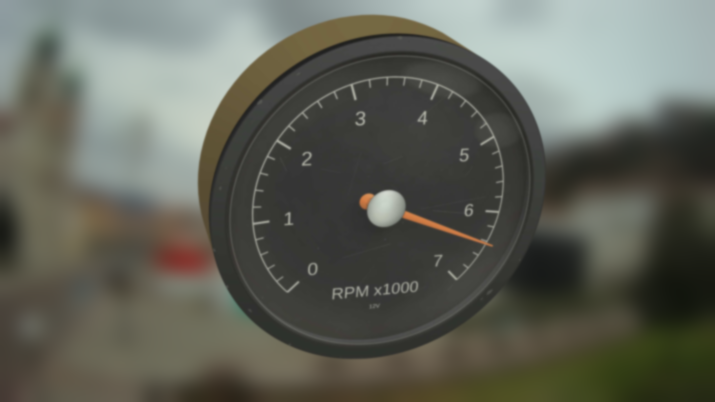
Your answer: 6400 rpm
